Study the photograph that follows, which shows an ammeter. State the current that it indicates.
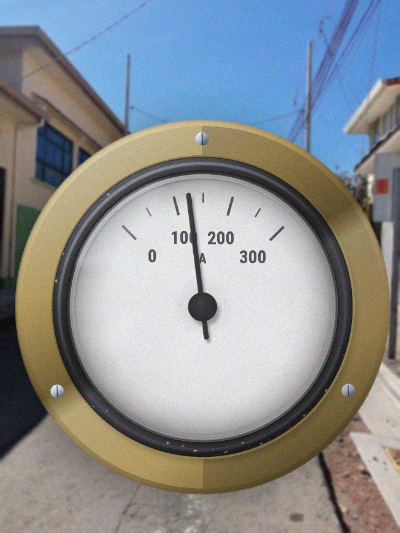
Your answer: 125 A
